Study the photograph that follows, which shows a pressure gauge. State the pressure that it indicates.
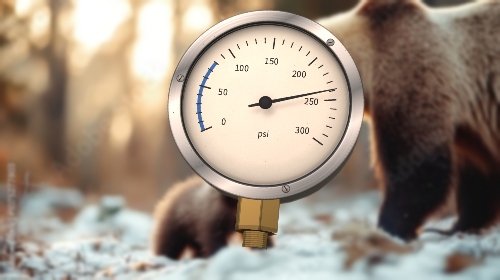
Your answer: 240 psi
